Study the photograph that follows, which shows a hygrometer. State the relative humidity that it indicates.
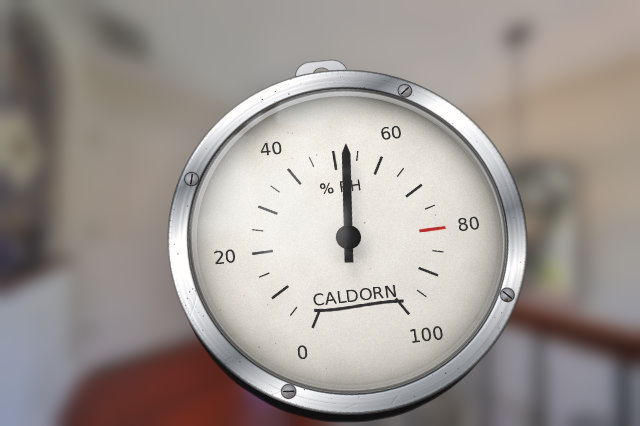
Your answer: 52.5 %
